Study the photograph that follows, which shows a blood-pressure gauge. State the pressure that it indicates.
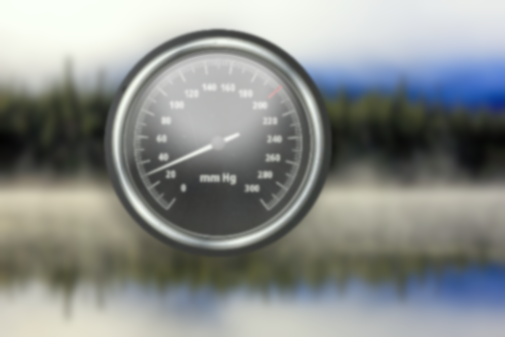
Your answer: 30 mmHg
